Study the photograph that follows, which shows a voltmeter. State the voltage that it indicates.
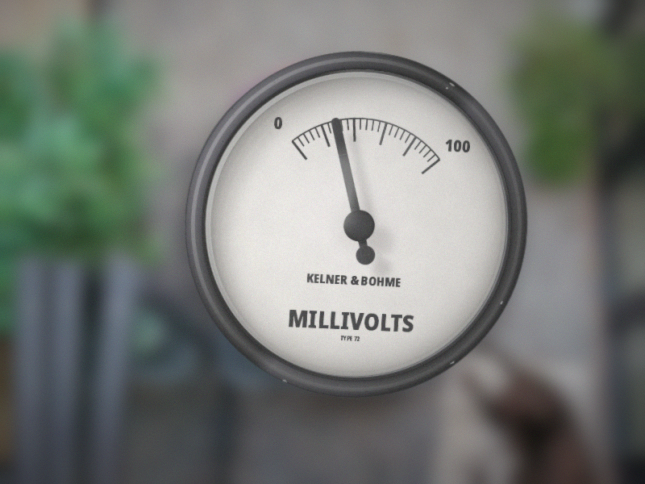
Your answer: 28 mV
